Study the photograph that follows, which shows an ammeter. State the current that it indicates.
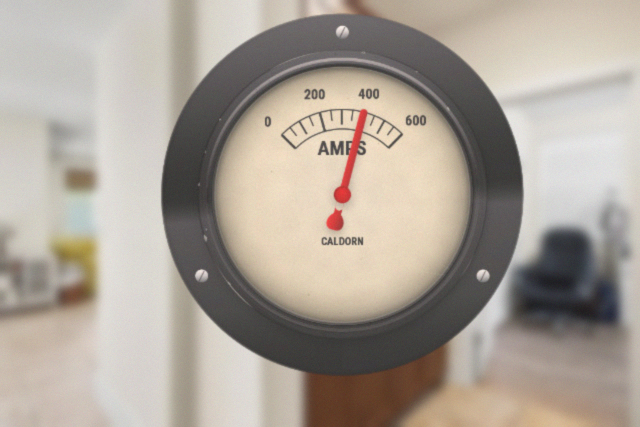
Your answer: 400 A
